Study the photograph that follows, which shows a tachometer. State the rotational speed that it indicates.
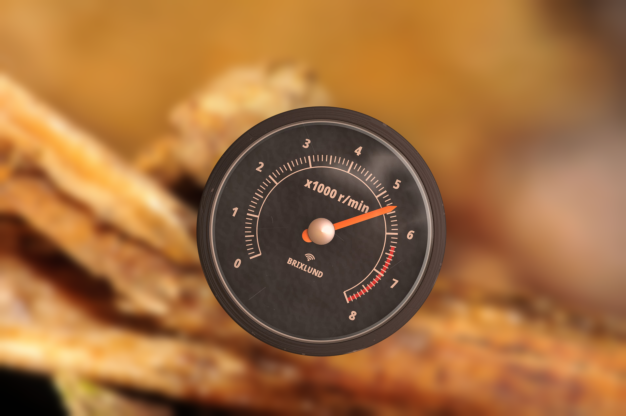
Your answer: 5400 rpm
